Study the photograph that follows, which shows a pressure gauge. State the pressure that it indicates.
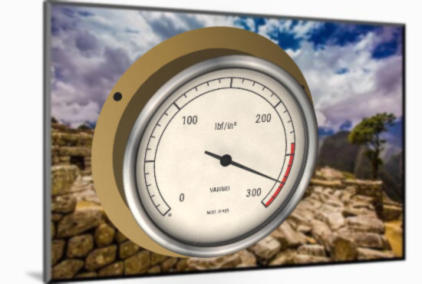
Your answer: 275 psi
